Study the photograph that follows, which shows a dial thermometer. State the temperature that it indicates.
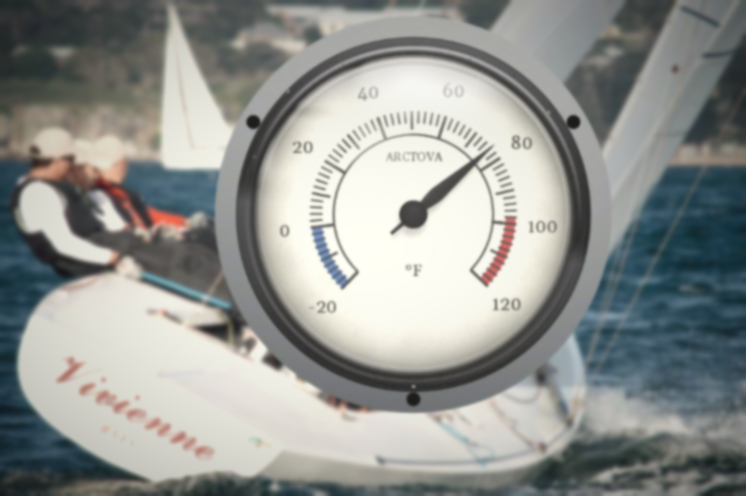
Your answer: 76 °F
